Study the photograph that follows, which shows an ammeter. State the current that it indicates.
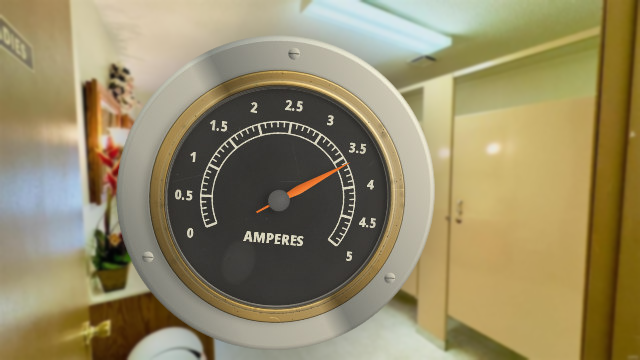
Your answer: 3.6 A
